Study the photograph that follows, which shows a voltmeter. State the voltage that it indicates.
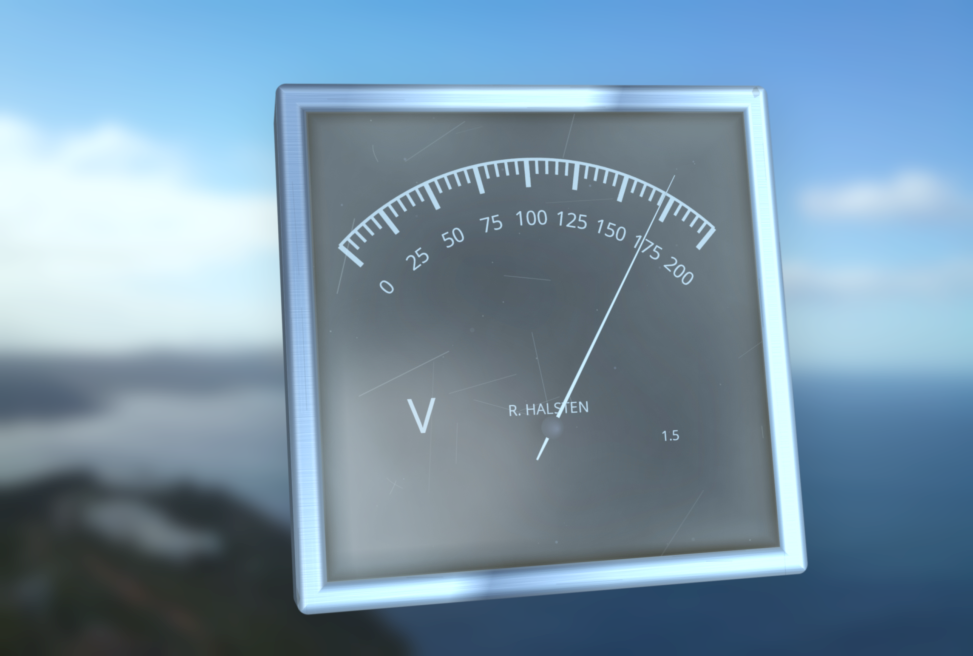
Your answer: 170 V
